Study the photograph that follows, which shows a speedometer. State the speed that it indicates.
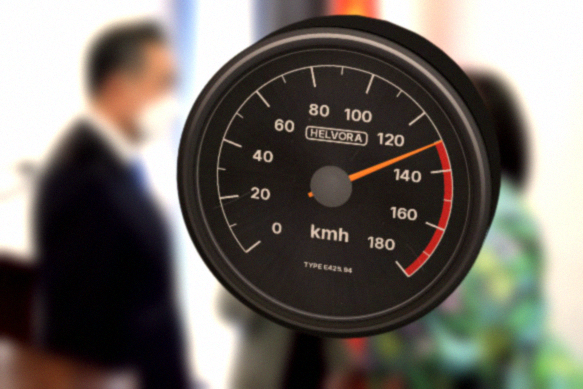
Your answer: 130 km/h
